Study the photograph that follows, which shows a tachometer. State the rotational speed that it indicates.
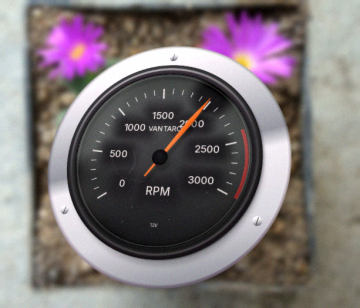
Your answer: 2000 rpm
